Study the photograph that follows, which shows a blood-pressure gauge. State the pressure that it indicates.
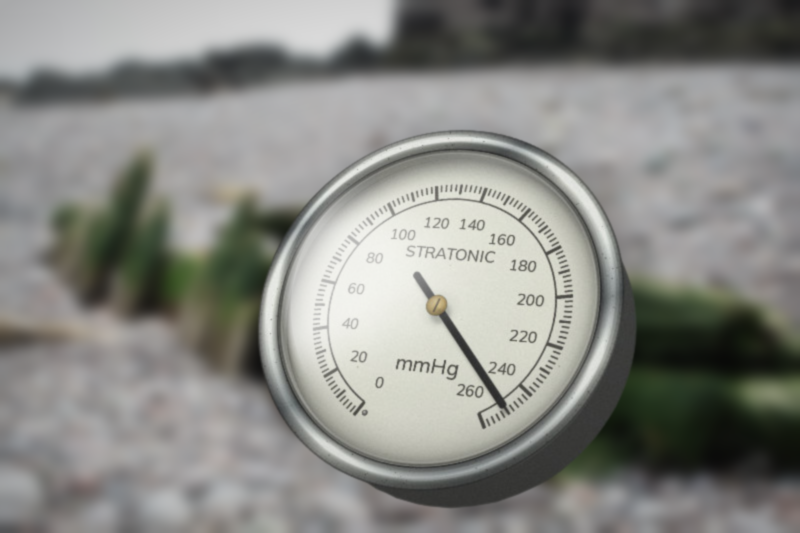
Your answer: 250 mmHg
